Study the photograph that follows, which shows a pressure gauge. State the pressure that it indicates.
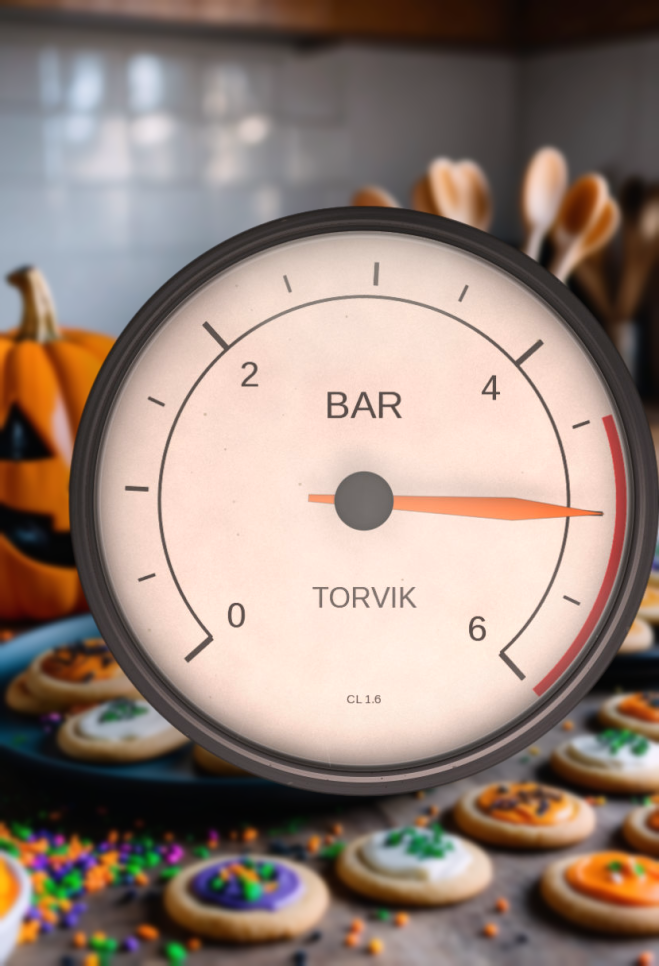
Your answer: 5 bar
